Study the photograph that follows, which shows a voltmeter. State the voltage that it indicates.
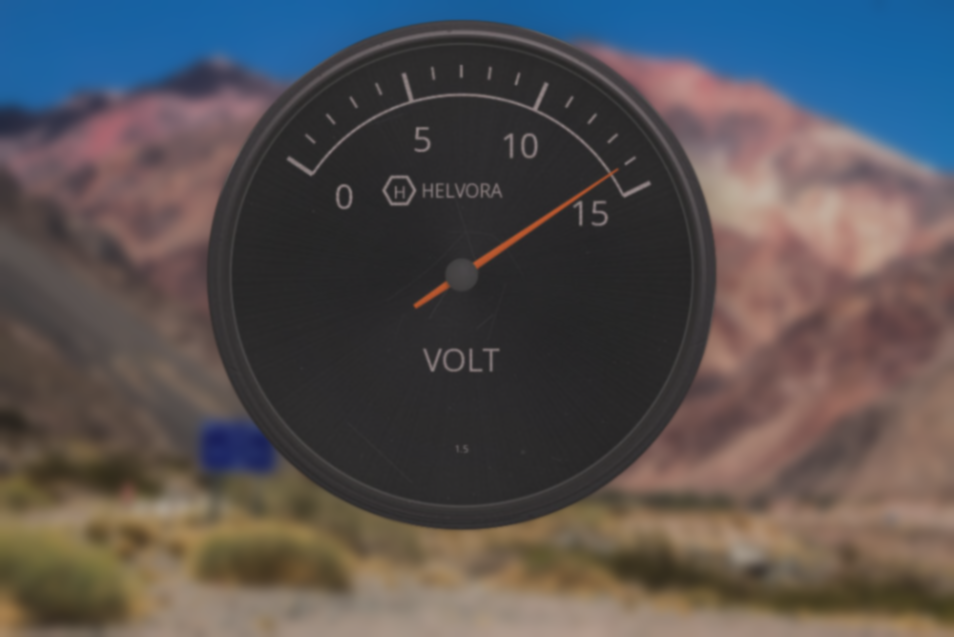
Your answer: 14 V
